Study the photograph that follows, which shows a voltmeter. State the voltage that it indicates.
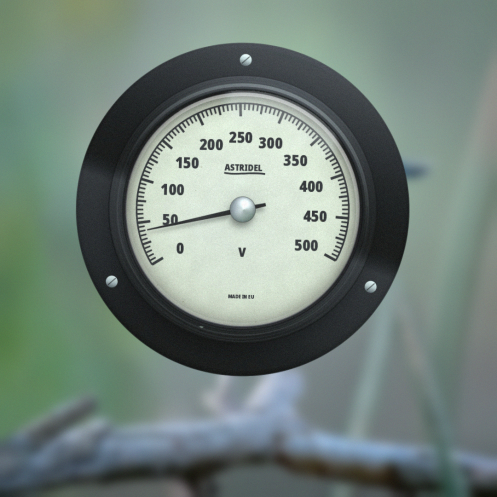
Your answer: 40 V
